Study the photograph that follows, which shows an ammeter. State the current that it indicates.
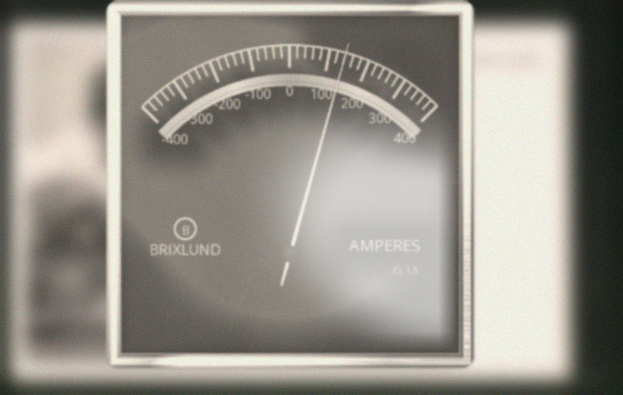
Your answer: 140 A
